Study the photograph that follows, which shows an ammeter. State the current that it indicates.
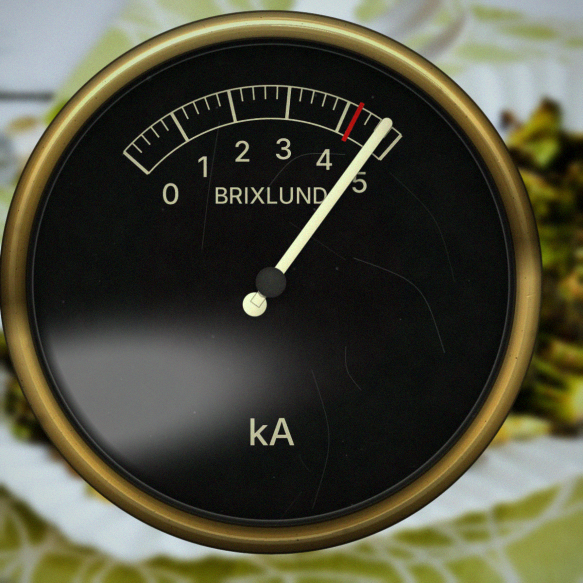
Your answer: 4.7 kA
